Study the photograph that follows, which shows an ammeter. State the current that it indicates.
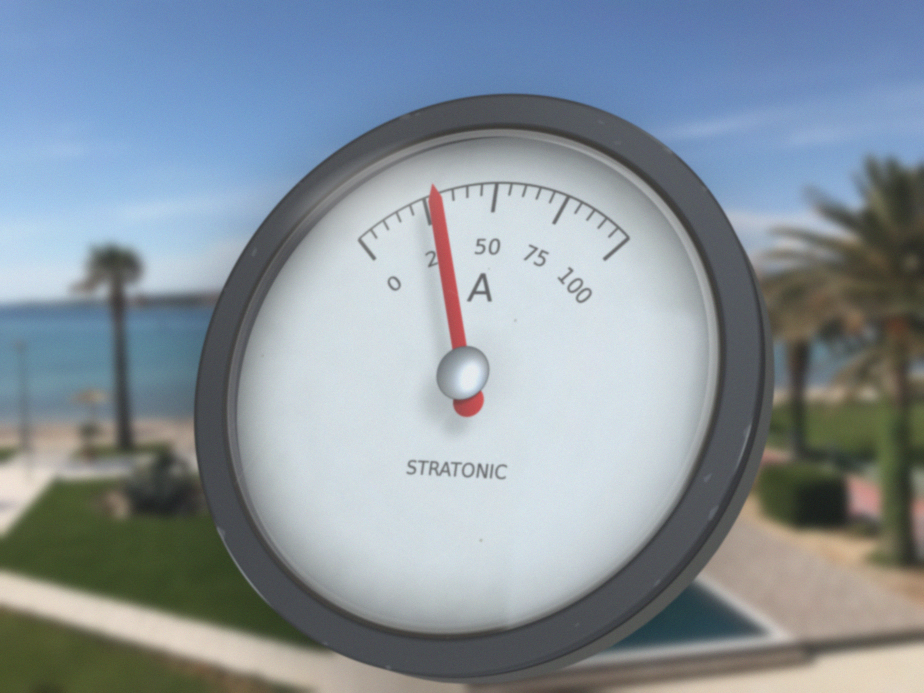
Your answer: 30 A
